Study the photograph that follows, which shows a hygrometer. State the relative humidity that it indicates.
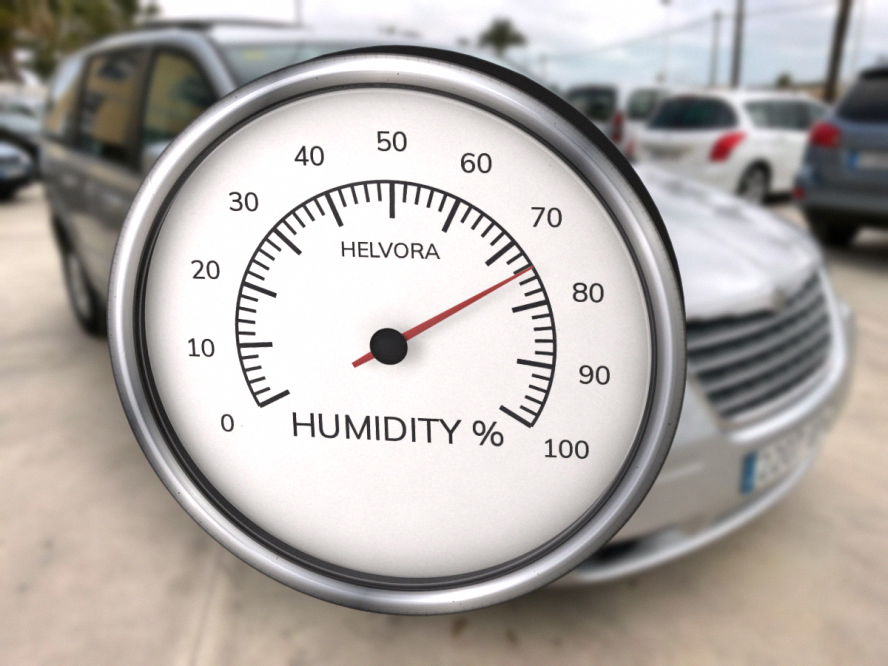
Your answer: 74 %
